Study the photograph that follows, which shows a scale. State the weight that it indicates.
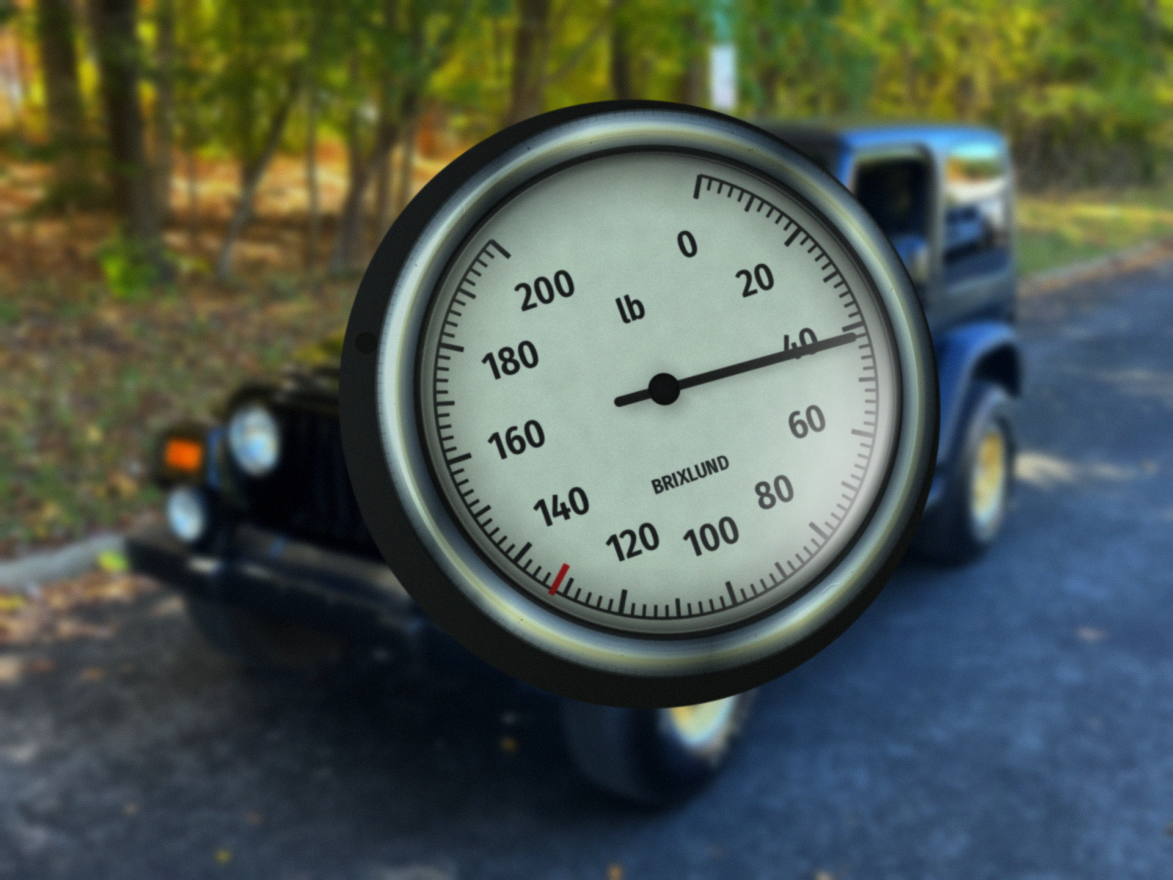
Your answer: 42 lb
